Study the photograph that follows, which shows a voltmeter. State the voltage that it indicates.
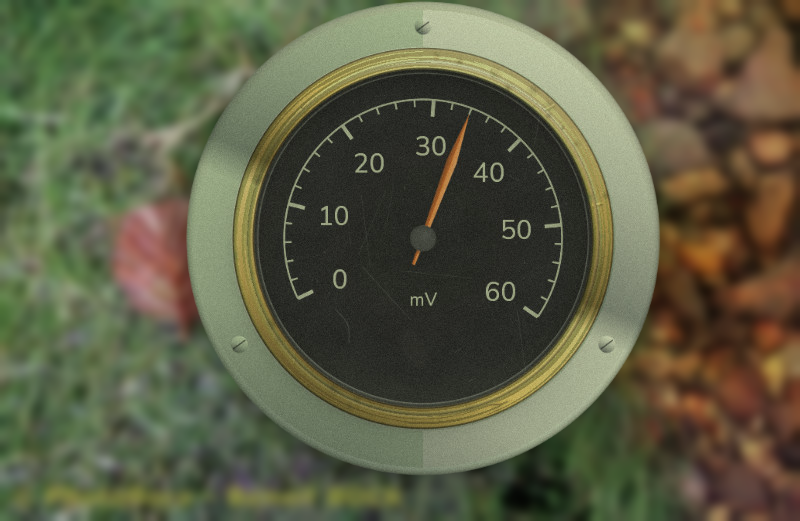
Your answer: 34 mV
